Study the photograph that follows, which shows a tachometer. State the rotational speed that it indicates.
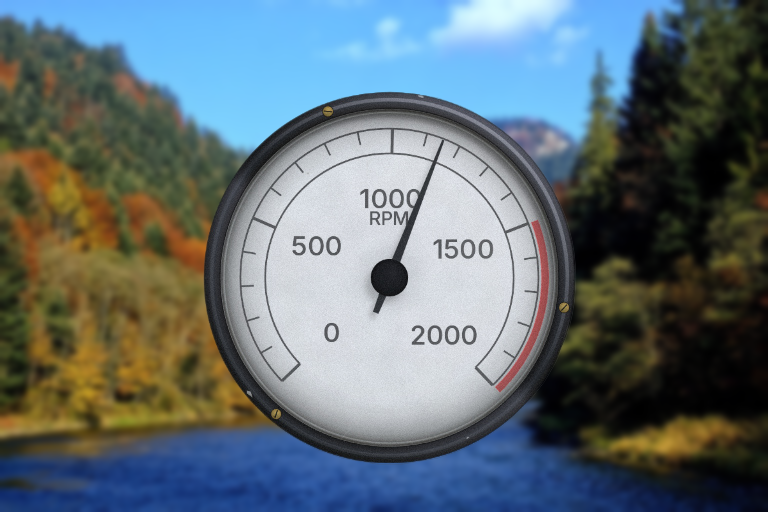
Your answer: 1150 rpm
